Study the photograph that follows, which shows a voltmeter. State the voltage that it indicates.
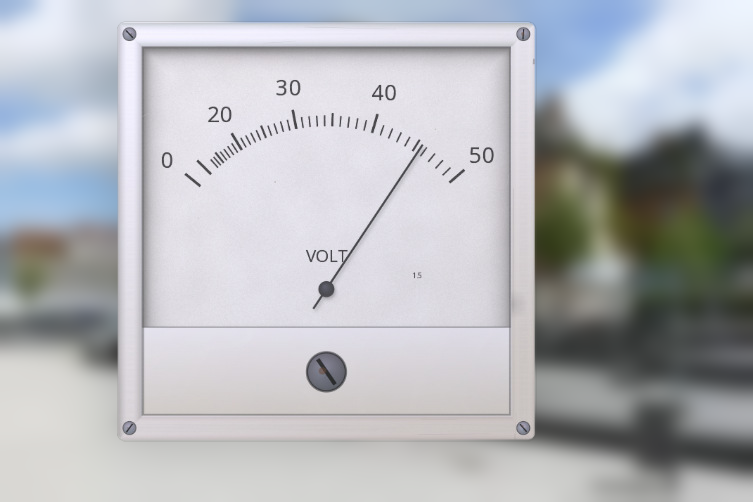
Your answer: 45.5 V
